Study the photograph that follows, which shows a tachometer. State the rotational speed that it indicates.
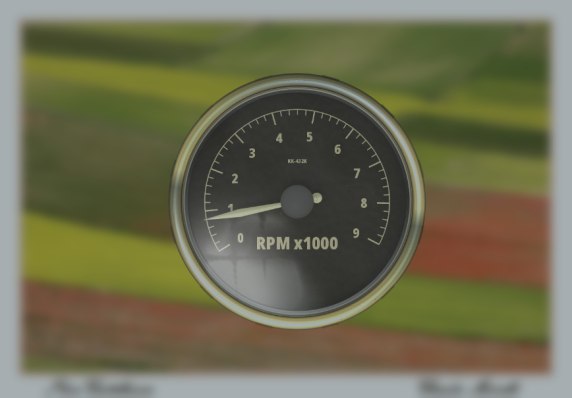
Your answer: 800 rpm
